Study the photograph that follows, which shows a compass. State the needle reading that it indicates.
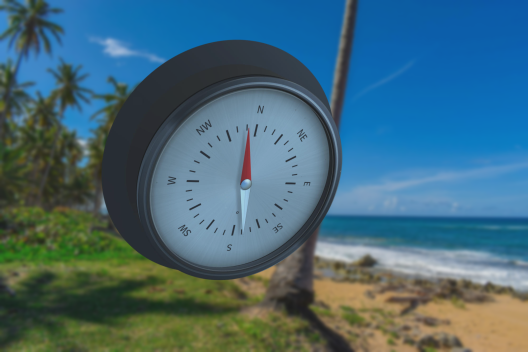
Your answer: 350 °
